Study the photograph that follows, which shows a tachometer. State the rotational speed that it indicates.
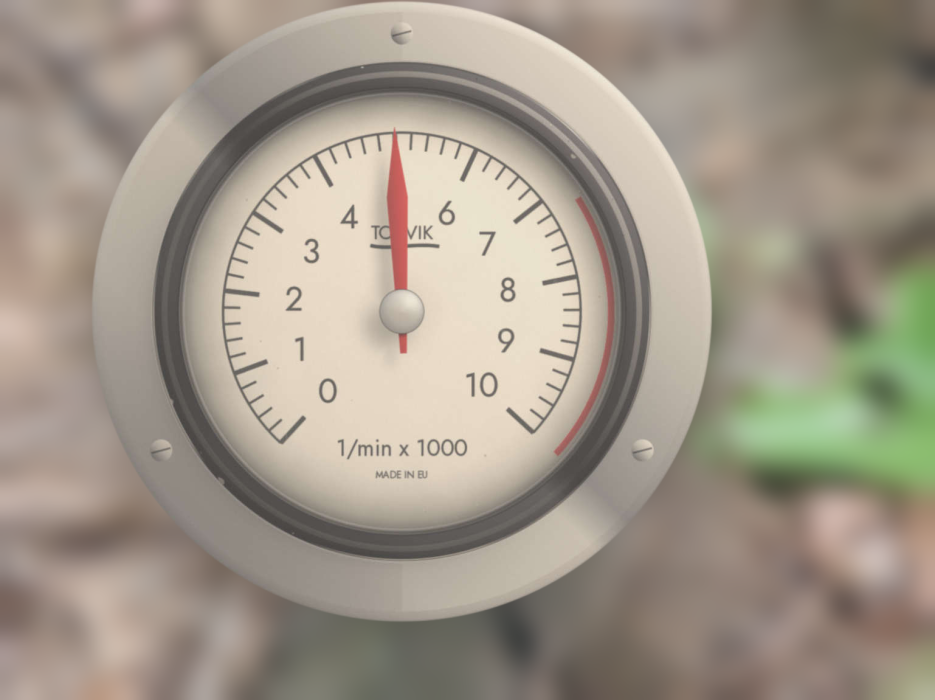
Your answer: 5000 rpm
